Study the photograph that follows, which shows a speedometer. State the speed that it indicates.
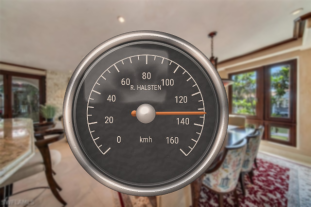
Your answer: 132.5 km/h
